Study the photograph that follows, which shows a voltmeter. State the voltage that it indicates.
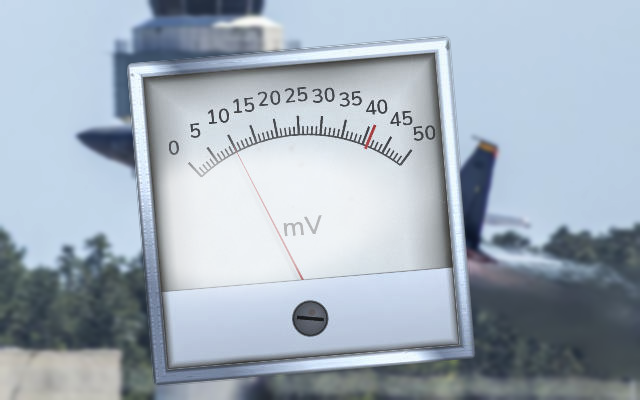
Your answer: 10 mV
